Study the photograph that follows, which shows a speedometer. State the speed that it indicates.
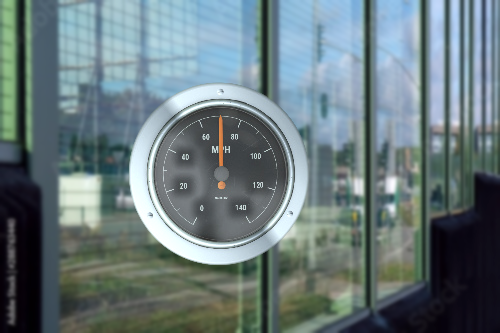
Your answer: 70 mph
